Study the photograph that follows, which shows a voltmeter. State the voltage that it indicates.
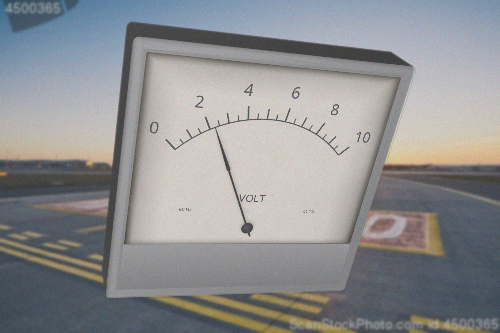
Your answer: 2.25 V
